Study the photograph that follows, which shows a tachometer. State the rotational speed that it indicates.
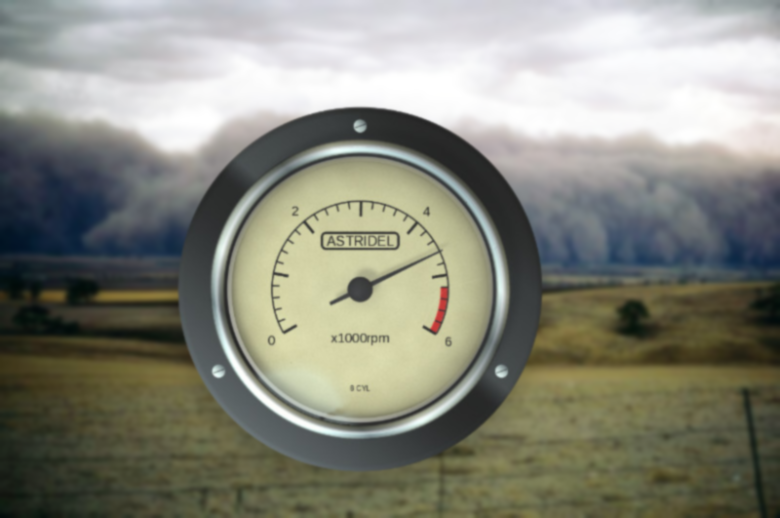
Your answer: 4600 rpm
